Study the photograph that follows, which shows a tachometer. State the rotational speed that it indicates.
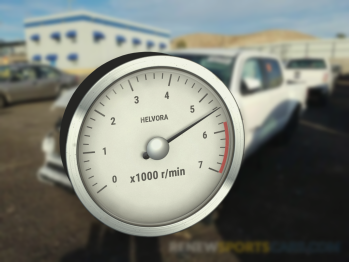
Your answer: 5400 rpm
